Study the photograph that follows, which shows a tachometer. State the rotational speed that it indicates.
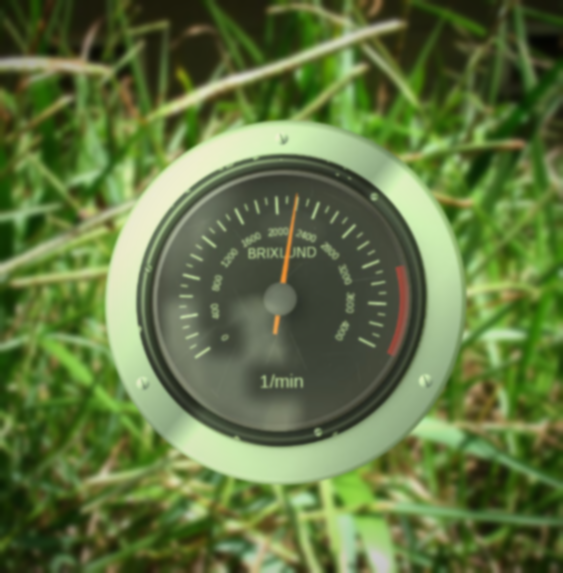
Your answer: 2200 rpm
